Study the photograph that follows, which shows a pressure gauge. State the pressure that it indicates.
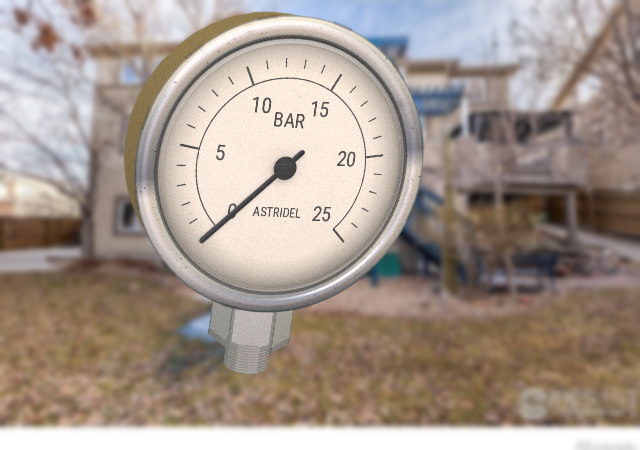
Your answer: 0 bar
